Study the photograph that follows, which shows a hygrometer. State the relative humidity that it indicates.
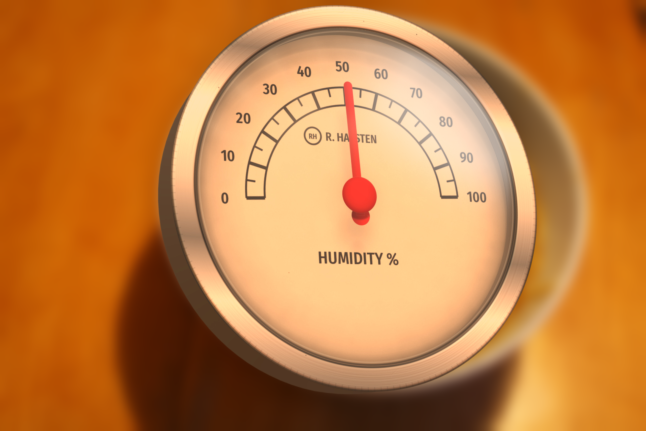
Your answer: 50 %
